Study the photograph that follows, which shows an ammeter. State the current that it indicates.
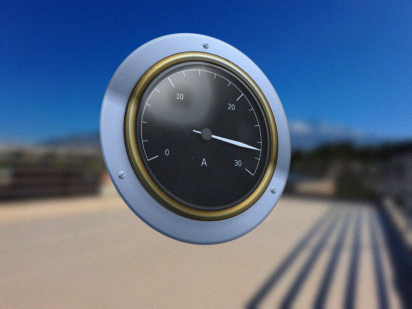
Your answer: 27 A
